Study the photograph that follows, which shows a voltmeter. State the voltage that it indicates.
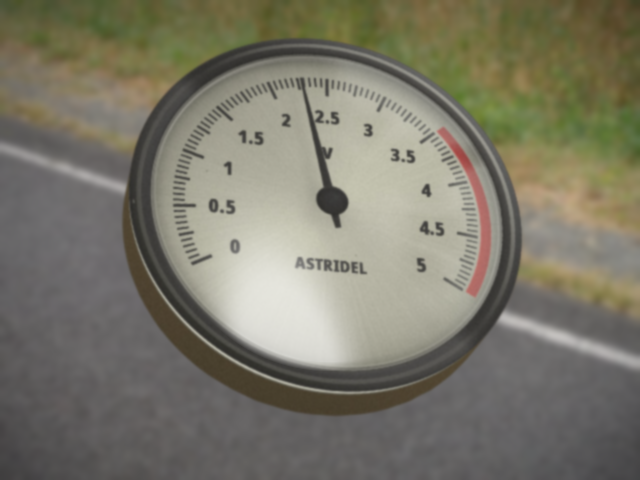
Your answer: 2.25 V
